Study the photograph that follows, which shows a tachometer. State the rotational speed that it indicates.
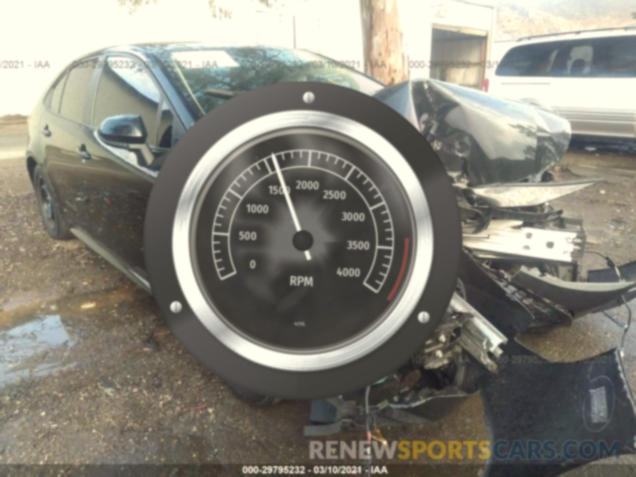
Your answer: 1600 rpm
